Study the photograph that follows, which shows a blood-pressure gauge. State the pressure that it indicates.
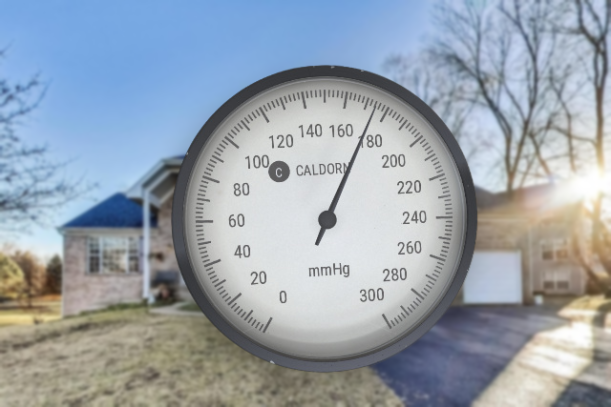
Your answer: 174 mmHg
